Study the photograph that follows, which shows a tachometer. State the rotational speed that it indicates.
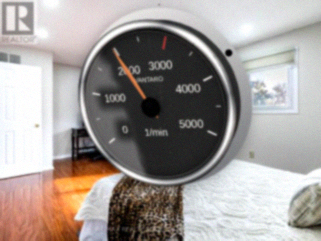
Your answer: 2000 rpm
